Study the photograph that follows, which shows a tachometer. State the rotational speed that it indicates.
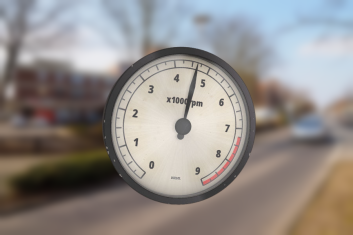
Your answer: 4625 rpm
